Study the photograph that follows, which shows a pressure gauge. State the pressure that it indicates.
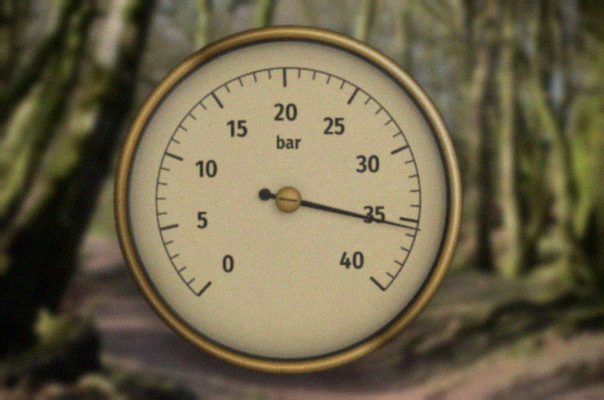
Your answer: 35.5 bar
